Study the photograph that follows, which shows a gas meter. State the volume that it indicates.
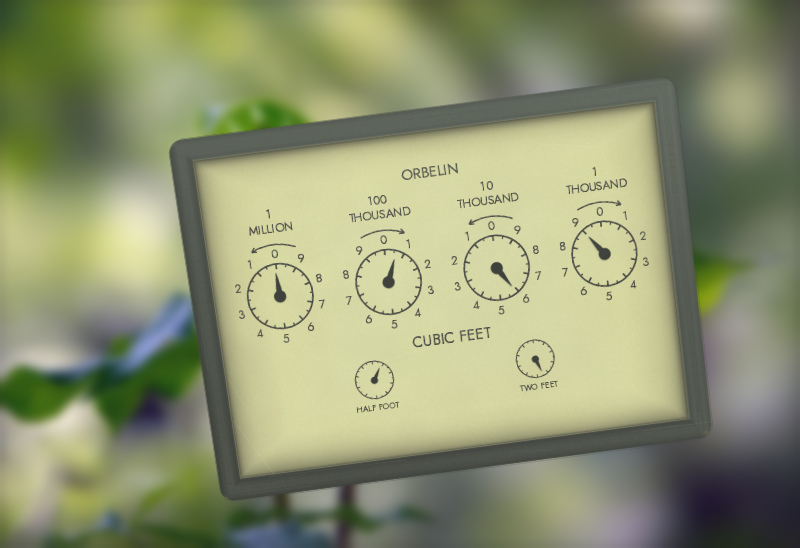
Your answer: 5900 ft³
